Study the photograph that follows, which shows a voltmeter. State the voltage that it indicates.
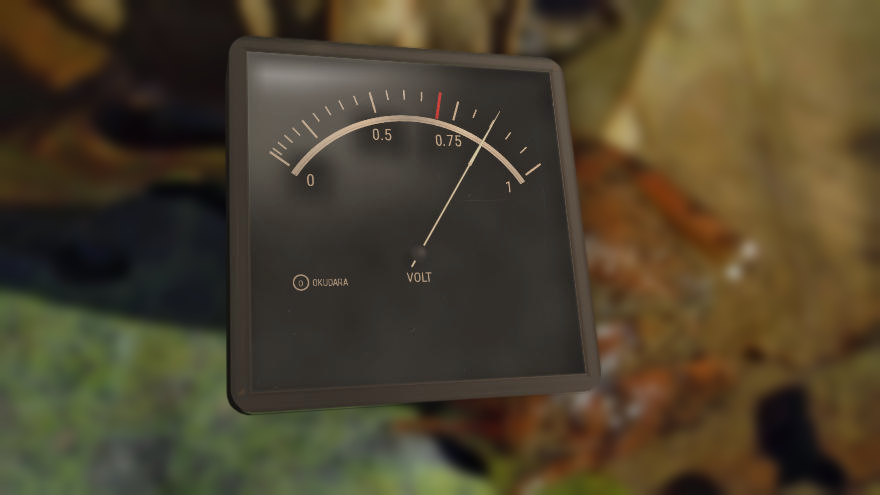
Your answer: 0.85 V
